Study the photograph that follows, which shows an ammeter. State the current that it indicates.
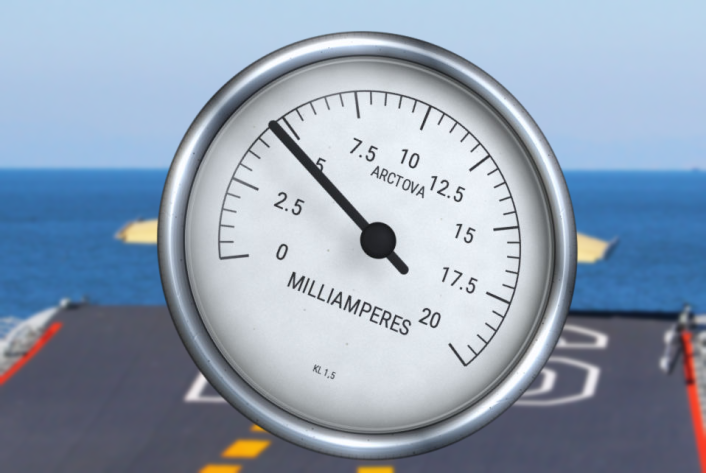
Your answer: 4.5 mA
